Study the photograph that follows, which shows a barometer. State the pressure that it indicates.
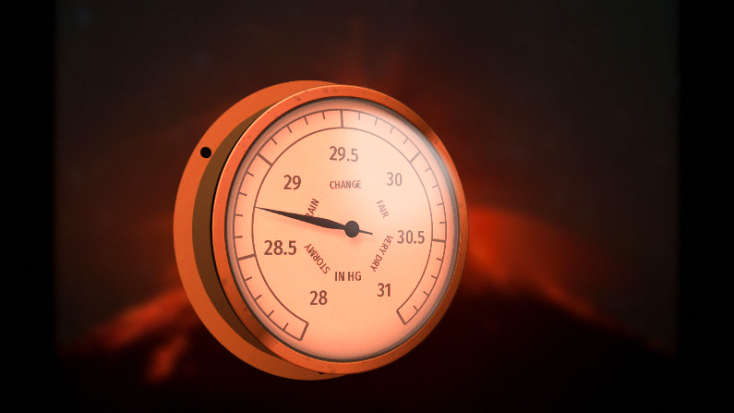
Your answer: 28.75 inHg
